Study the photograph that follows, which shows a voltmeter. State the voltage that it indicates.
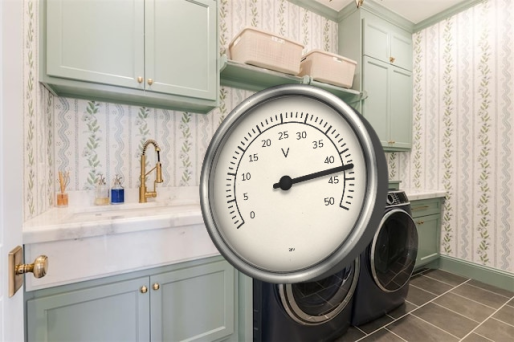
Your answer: 43 V
